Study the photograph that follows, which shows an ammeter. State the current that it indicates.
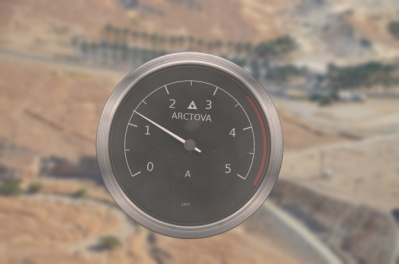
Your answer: 1.25 A
